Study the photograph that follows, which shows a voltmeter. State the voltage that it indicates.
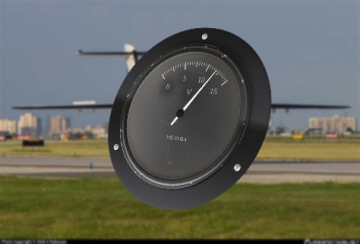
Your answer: 12.5 V
